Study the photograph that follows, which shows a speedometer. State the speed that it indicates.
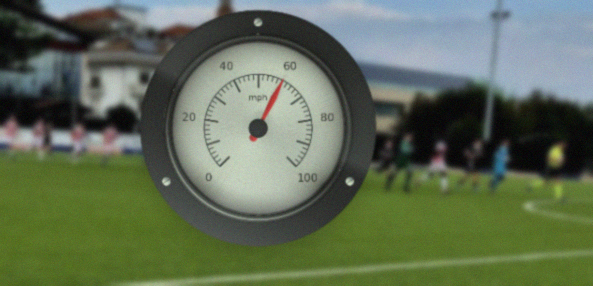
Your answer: 60 mph
